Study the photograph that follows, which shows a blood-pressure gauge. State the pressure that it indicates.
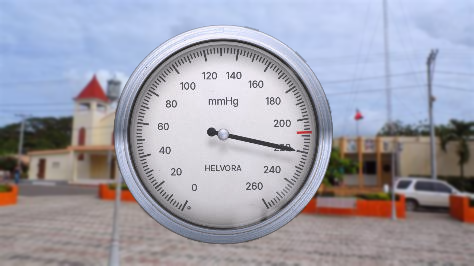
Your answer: 220 mmHg
